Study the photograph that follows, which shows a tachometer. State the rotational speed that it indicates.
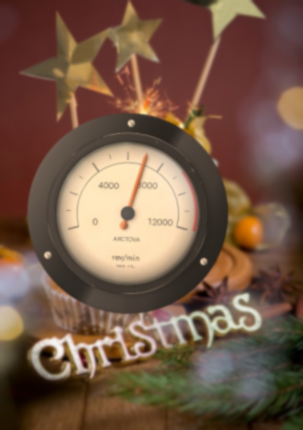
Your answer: 7000 rpm
